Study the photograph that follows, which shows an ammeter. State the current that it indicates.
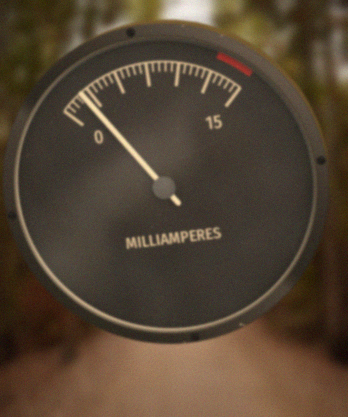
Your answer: 2 mA
